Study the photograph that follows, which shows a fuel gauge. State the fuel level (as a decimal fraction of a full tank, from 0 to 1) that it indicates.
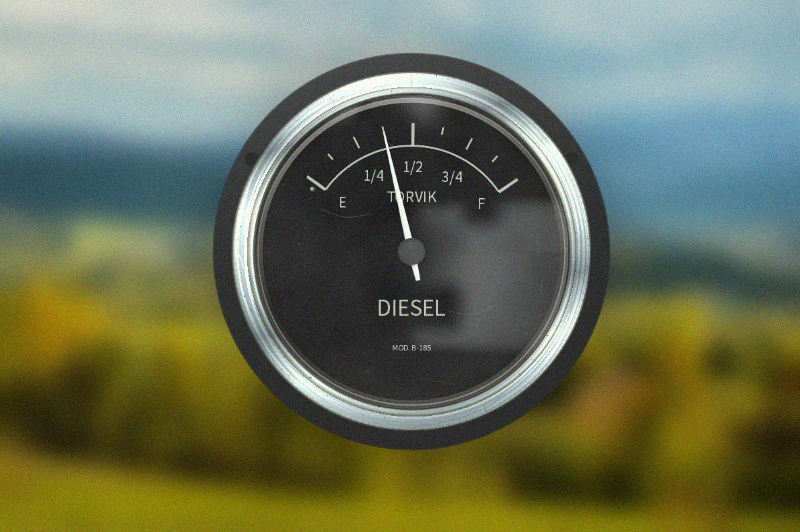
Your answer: 0.375
